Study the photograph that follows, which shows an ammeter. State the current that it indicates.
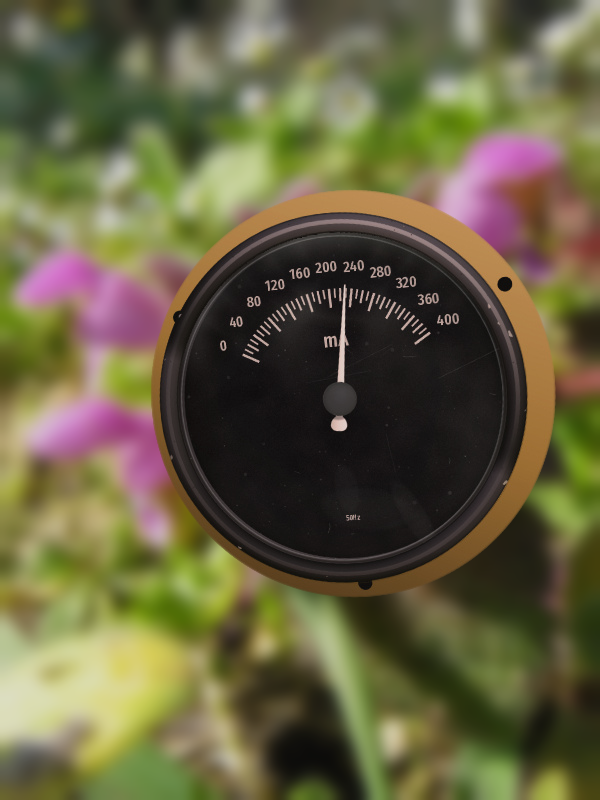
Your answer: 230 mA
